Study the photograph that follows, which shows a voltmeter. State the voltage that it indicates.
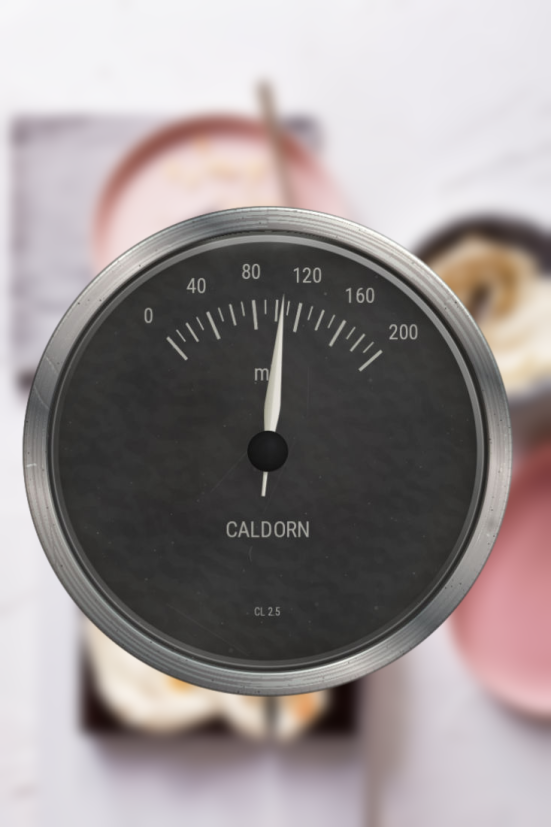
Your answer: 105 mV
